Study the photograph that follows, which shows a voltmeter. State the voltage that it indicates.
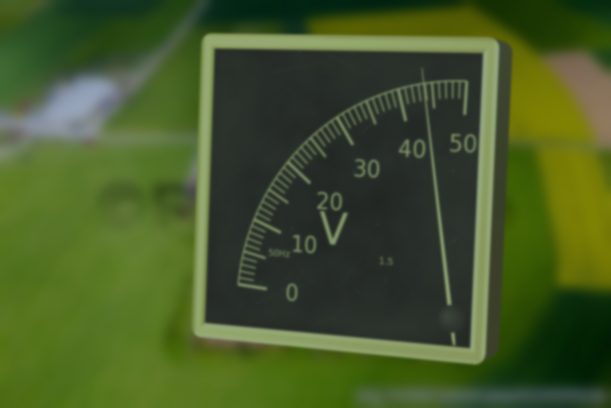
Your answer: 44 V
